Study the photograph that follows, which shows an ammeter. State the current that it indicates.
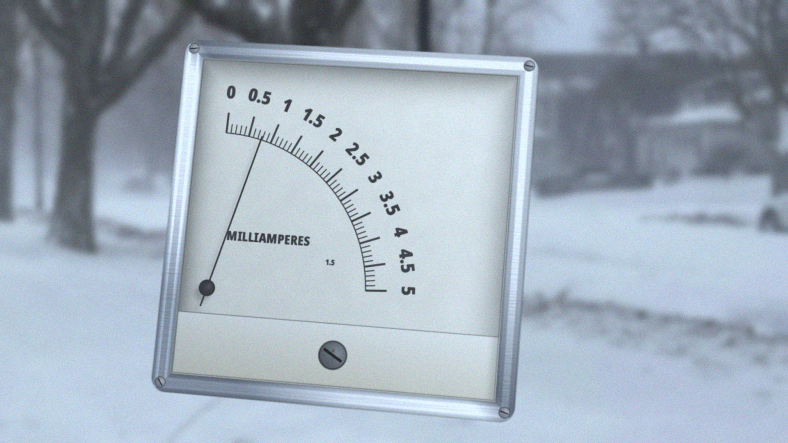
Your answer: 0.8 mA
